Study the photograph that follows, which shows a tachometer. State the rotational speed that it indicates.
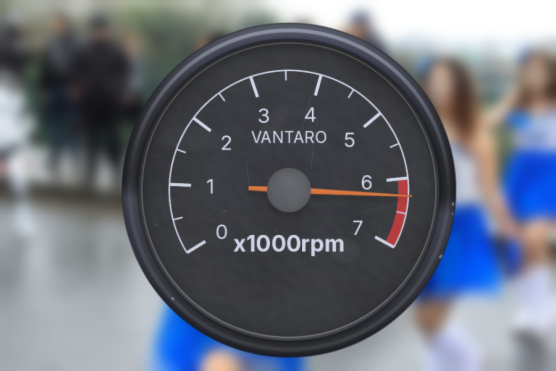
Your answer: 6250 rpm
